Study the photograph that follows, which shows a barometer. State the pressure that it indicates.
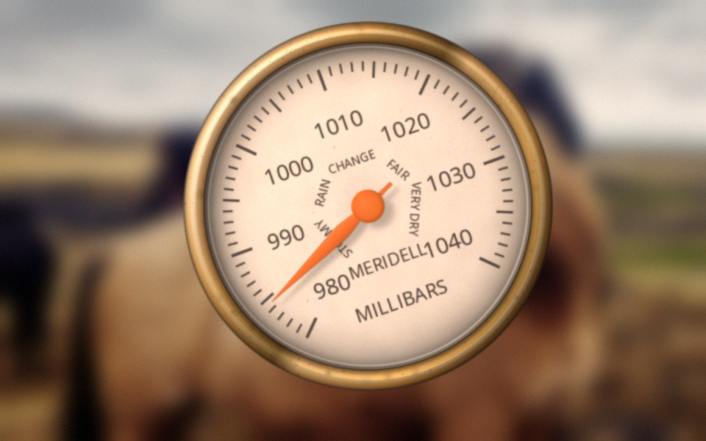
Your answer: 984.5 mbar
